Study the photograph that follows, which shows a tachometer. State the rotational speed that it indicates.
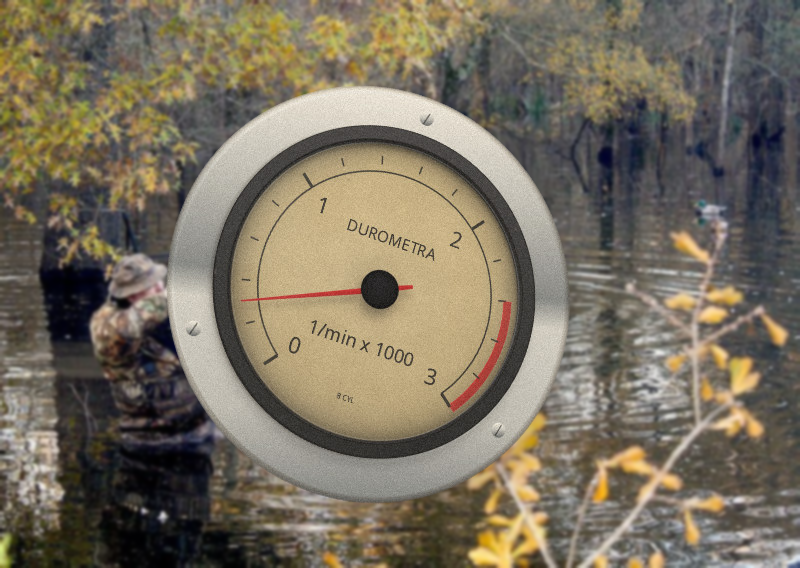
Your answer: 300 rpm
